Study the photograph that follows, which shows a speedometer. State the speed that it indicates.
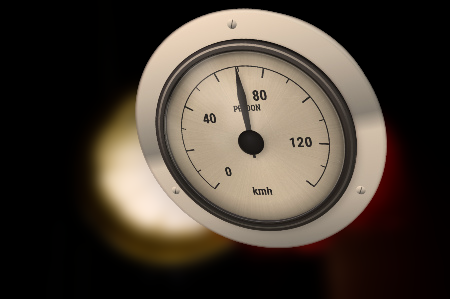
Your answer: 70 km/h
